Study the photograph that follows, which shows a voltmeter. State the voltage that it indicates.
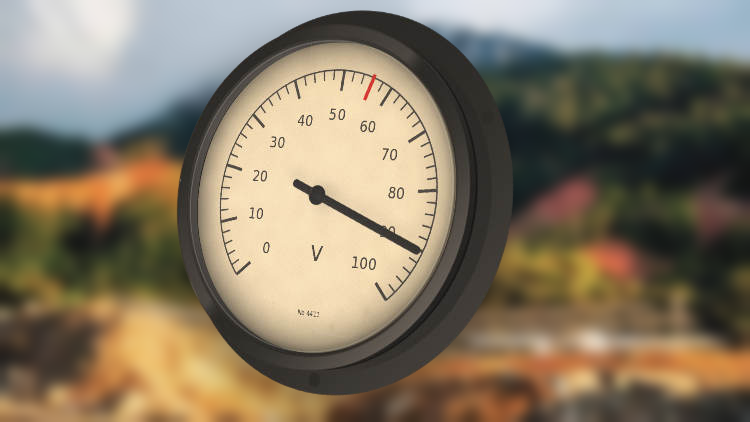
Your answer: 90 V
